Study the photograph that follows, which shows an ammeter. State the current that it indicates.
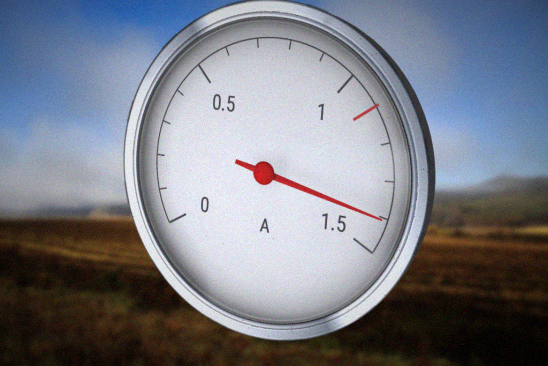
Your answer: 1.4 A
